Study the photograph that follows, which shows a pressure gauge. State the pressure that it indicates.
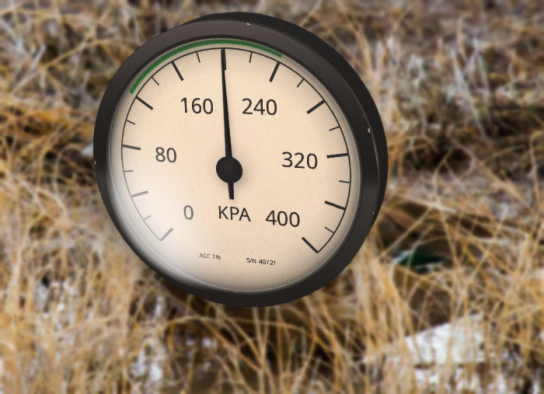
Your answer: 200 kPa
